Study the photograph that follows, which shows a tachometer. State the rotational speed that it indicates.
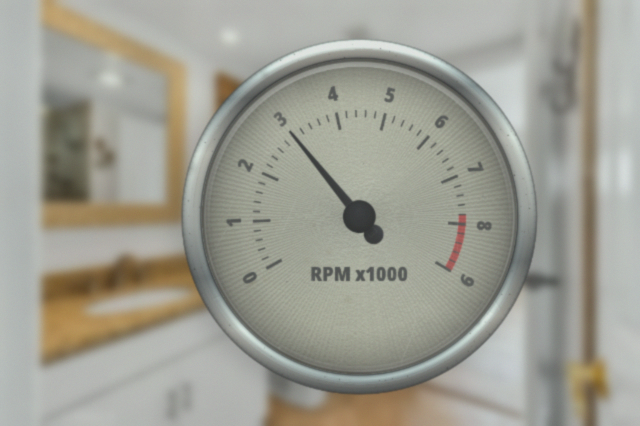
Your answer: 3000 rpm
